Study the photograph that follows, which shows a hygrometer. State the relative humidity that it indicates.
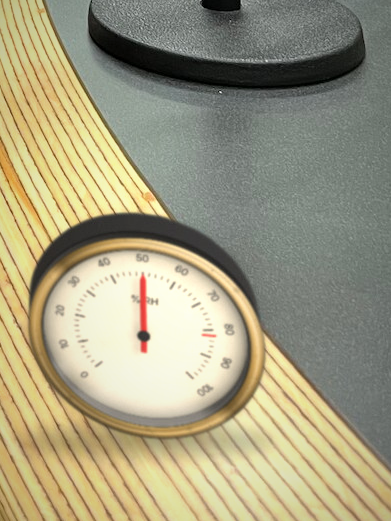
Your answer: 50 %
